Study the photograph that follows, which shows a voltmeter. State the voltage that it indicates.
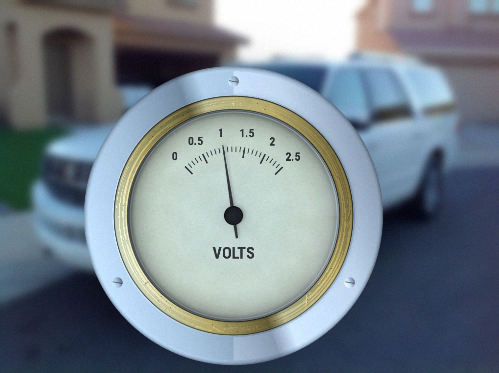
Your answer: 1 V
